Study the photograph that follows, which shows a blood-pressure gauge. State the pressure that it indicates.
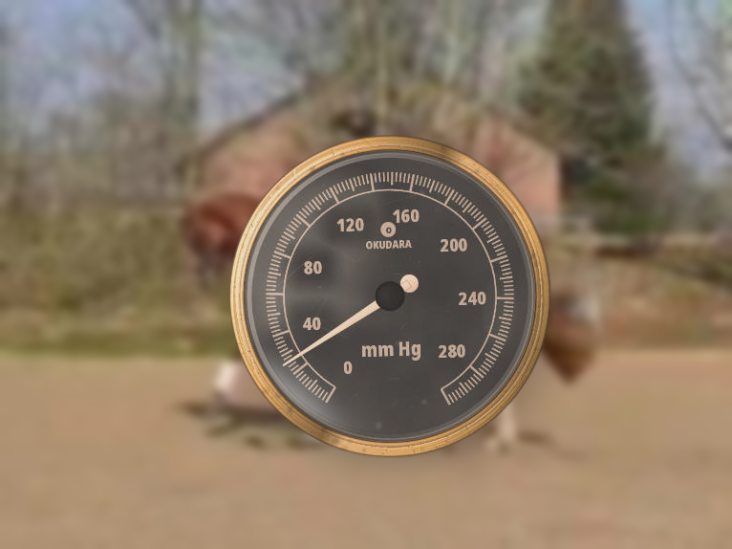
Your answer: 26 mmHg
